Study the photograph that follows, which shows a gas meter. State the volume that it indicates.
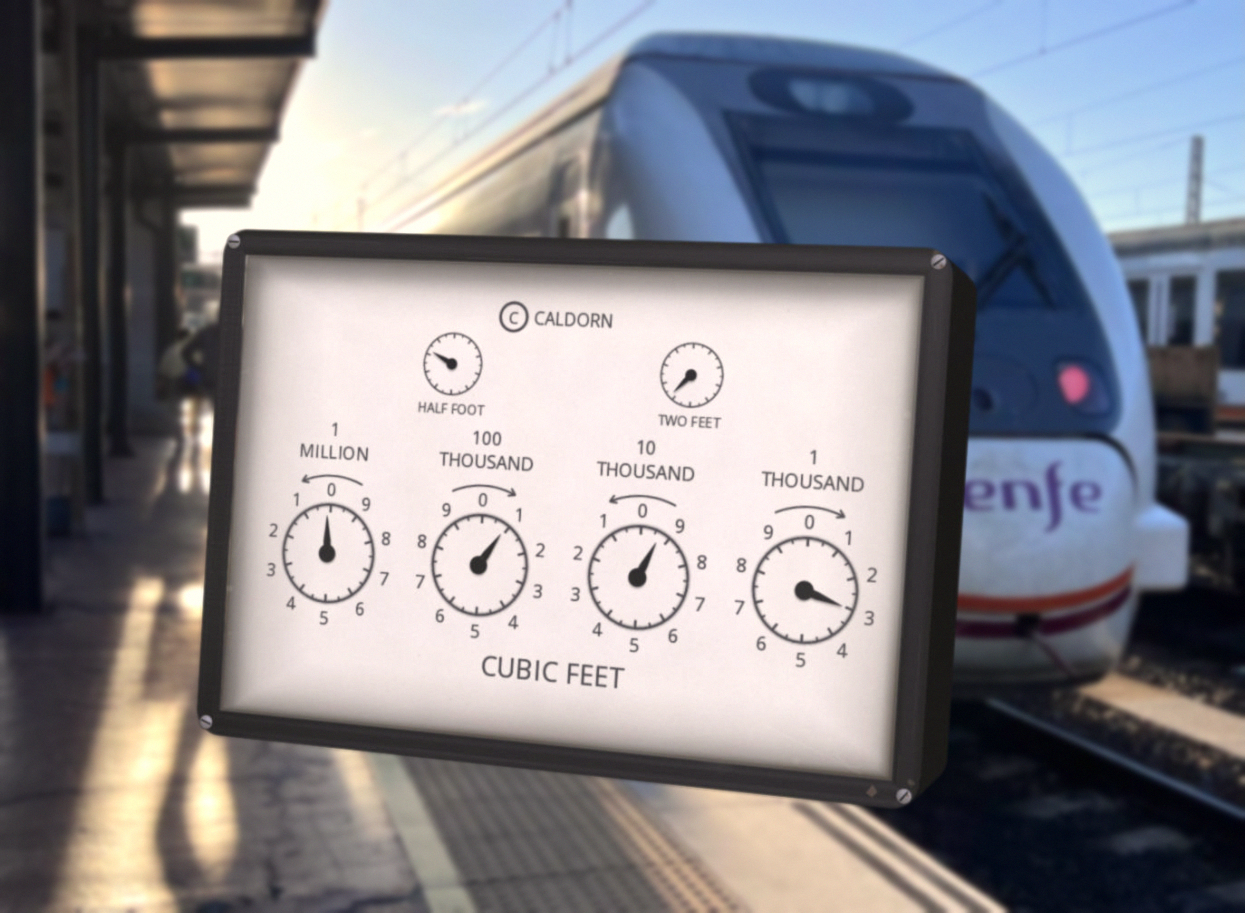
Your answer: 9300 ft³
